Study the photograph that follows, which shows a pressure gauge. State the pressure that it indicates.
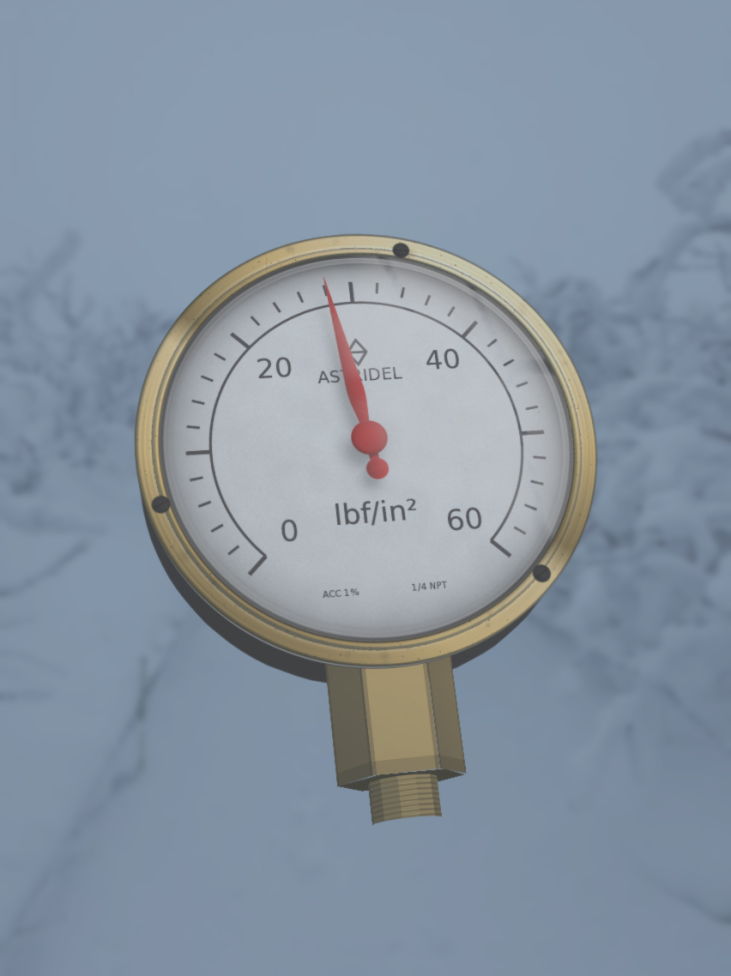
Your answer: 28 psi
